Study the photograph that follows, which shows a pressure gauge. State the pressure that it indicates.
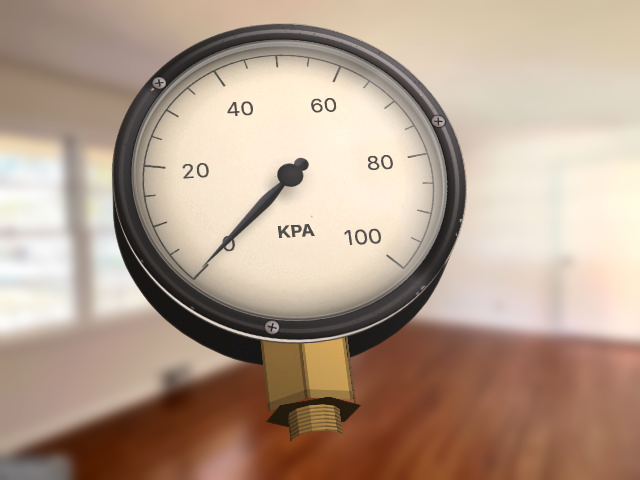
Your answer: 0 kPa
